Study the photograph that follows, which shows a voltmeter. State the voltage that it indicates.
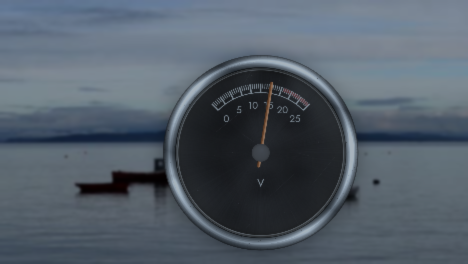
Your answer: 15 V
